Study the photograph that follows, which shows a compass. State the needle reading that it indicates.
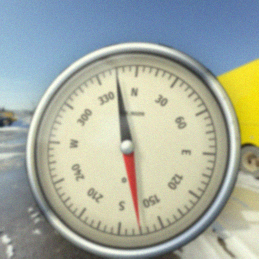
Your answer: 165 °
